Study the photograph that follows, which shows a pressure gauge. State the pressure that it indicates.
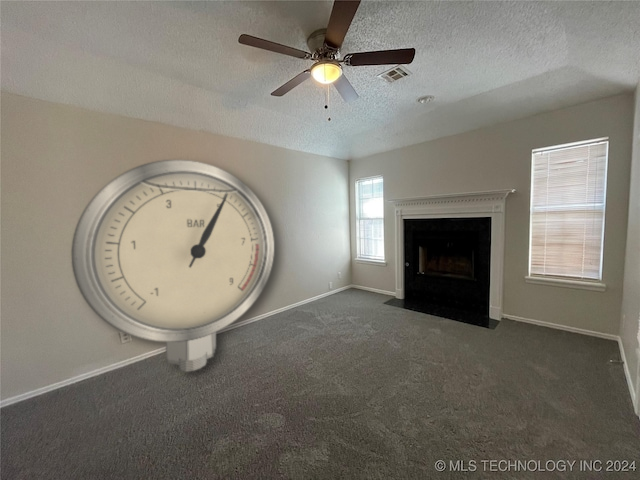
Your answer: 5 bar
